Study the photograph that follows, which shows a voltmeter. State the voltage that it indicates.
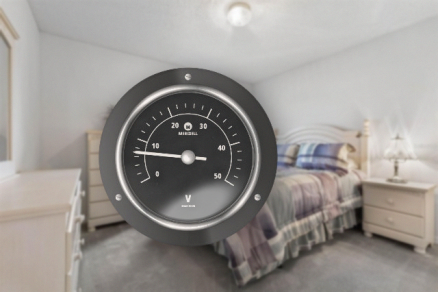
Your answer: 7 V
